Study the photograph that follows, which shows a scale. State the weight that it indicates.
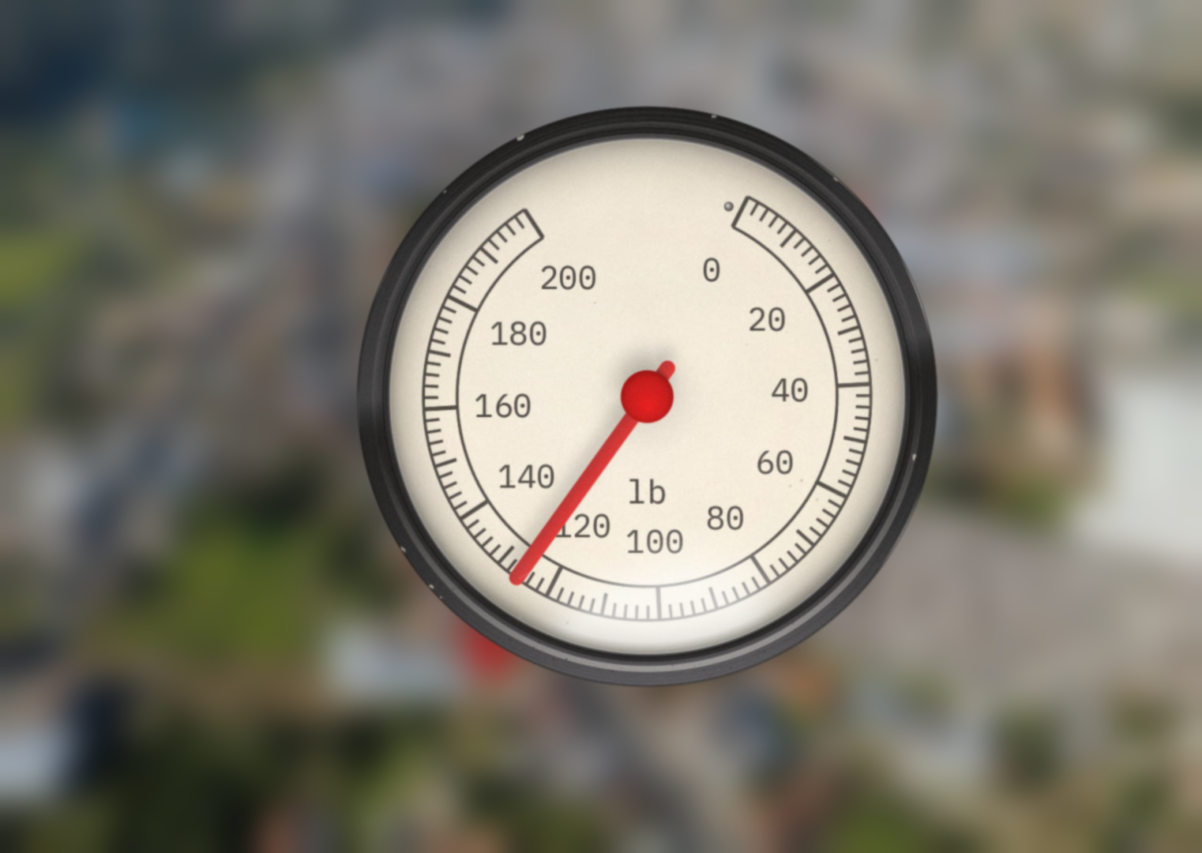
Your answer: 126 lb
